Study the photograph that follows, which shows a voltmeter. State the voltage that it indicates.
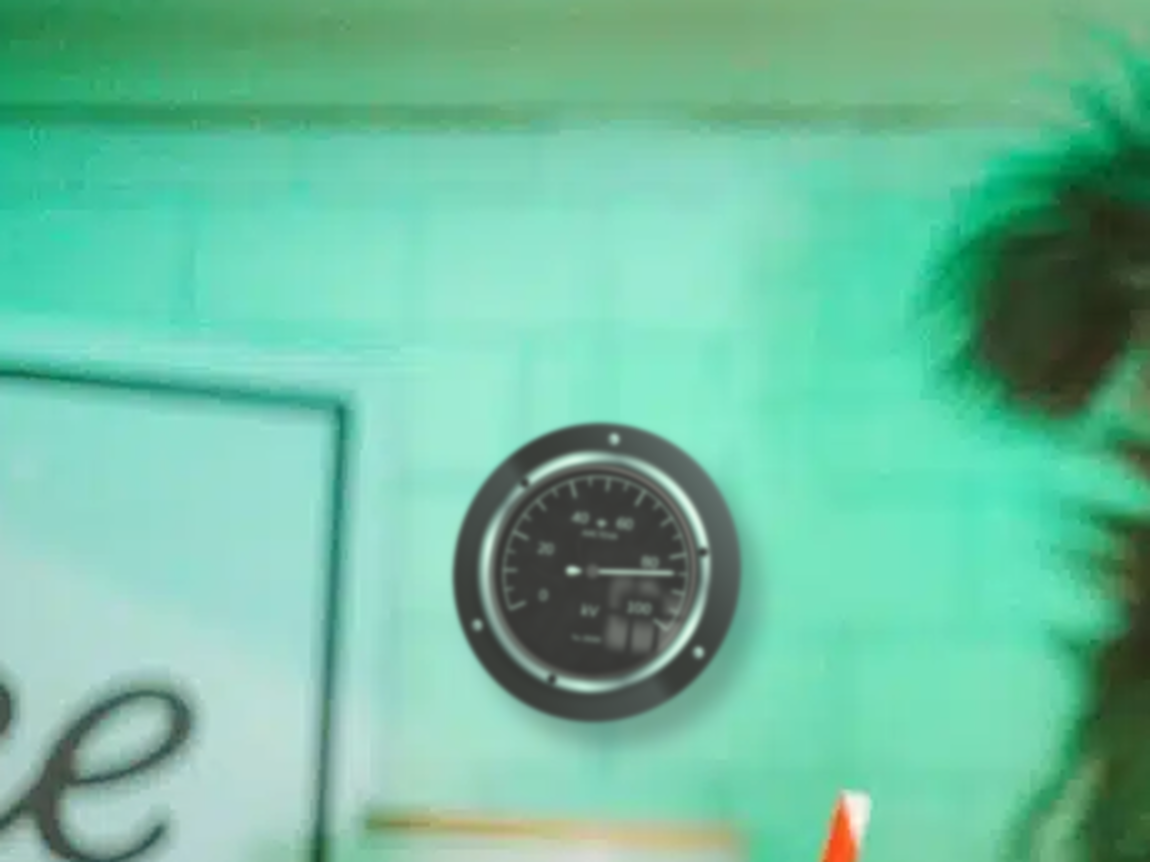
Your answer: 85 kV
